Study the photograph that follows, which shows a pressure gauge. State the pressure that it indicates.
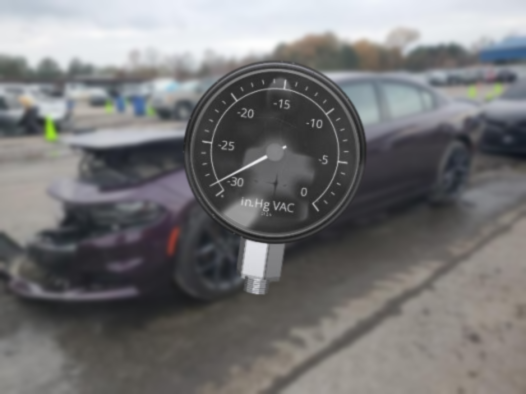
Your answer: -29 inHg
